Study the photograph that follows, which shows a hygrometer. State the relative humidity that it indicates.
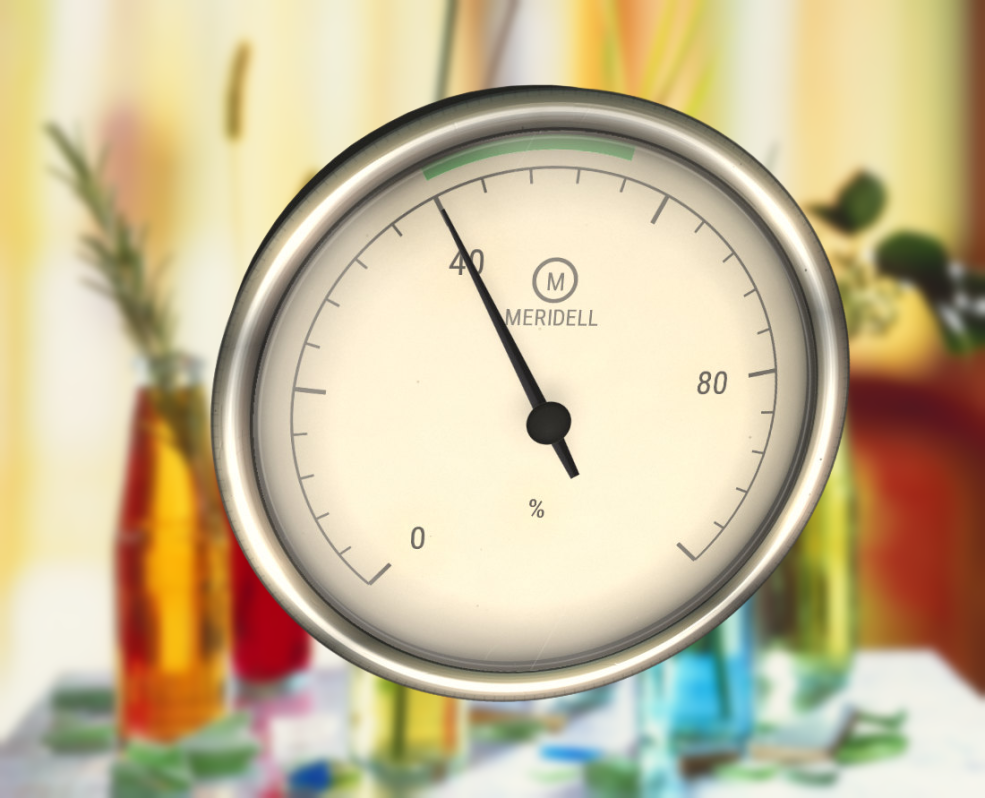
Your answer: 40 %
